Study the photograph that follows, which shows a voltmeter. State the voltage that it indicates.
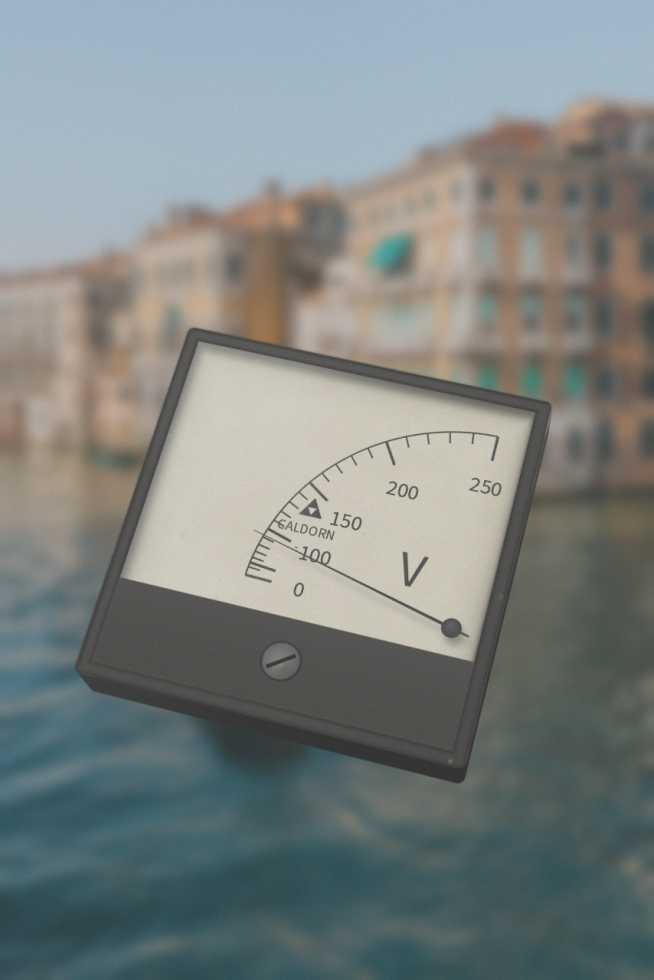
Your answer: 90 V
